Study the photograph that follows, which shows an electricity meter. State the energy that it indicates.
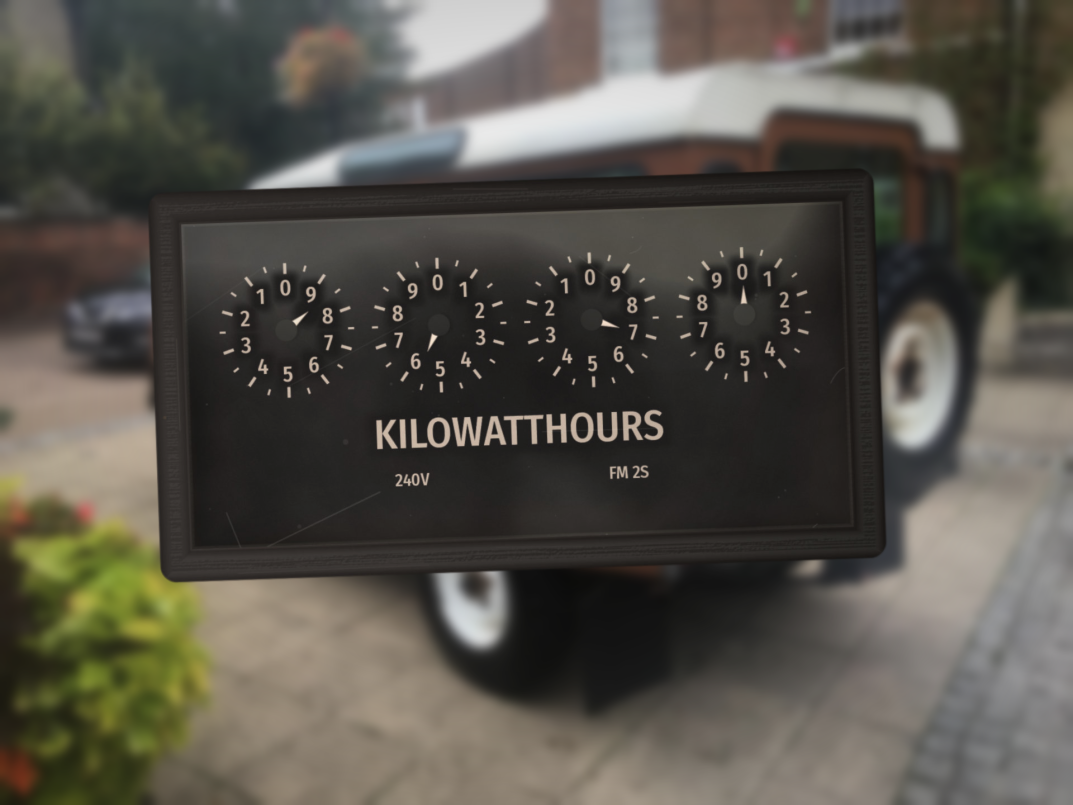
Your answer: 8570 kWh
